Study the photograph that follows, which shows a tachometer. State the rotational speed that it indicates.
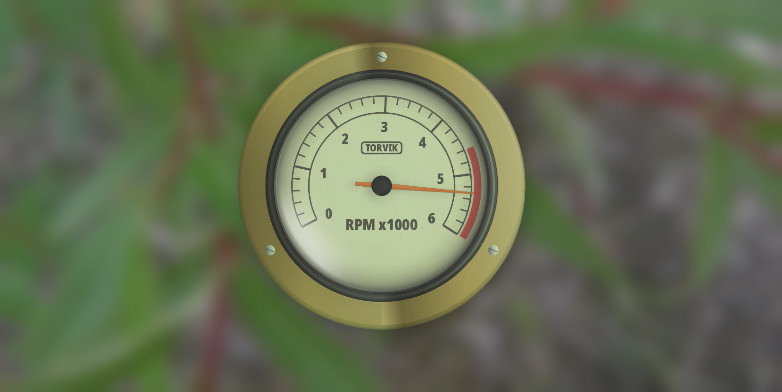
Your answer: 5300 rpm
